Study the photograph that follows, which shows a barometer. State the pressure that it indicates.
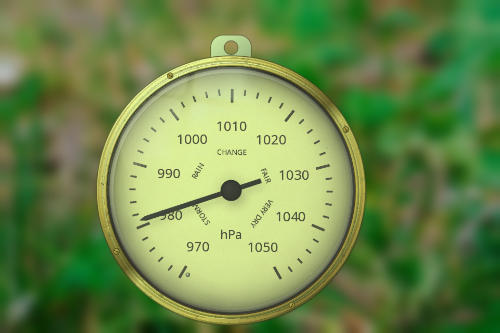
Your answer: 981 hPa
